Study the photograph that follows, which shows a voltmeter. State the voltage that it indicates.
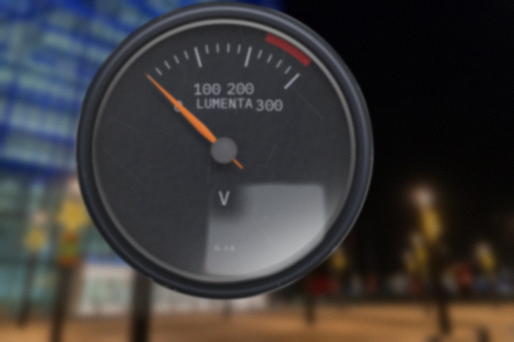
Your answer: 0 V
